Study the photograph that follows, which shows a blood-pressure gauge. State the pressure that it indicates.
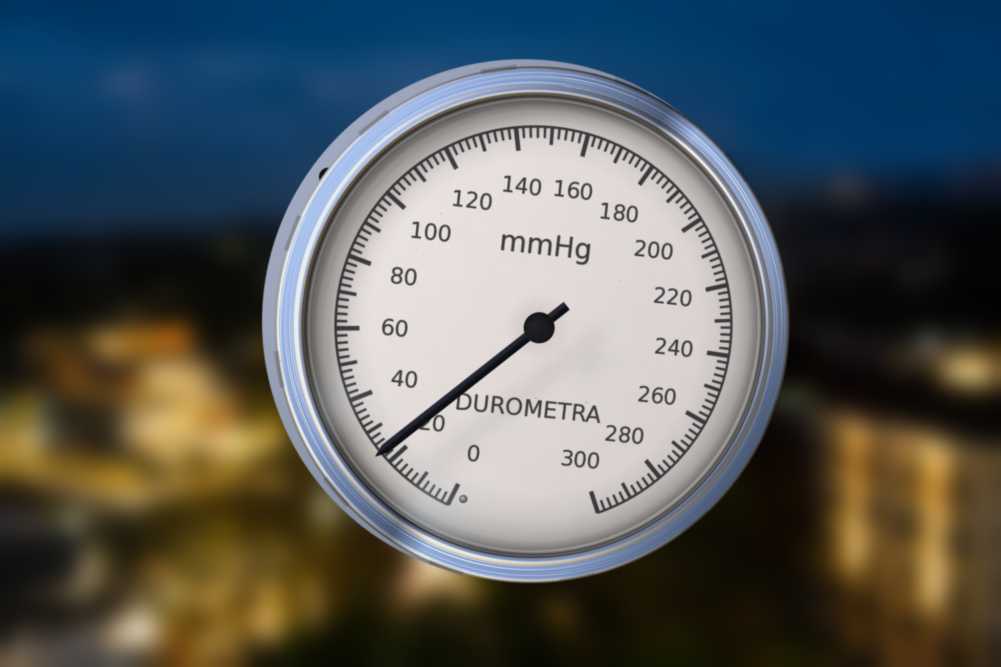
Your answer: 24 mmHg
